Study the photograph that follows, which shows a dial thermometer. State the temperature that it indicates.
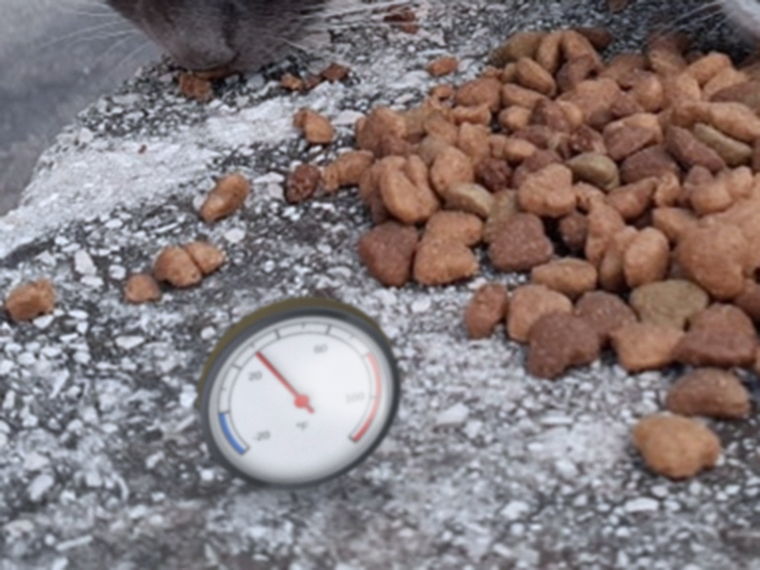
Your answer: 30 °F
